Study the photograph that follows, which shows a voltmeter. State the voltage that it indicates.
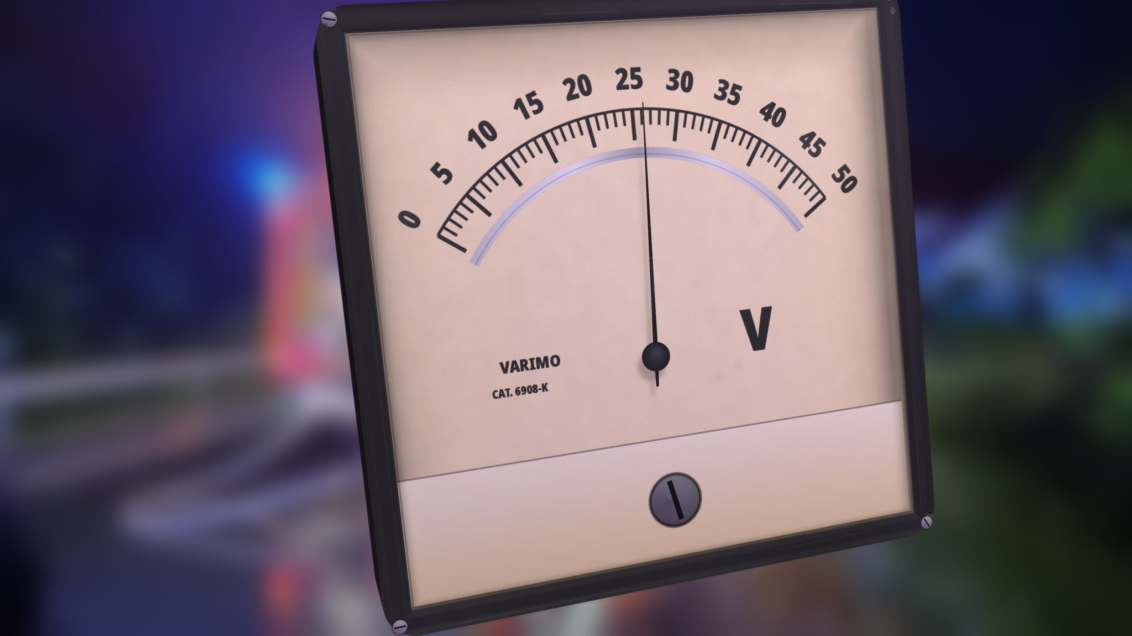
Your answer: 26 V
